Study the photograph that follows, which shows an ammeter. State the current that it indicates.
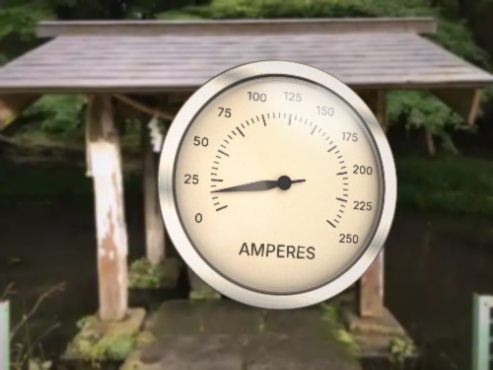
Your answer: 15 A
